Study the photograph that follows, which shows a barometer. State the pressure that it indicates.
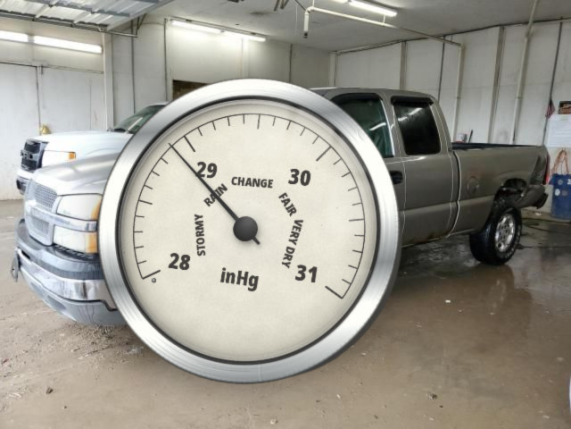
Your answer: 28.9 inHg
